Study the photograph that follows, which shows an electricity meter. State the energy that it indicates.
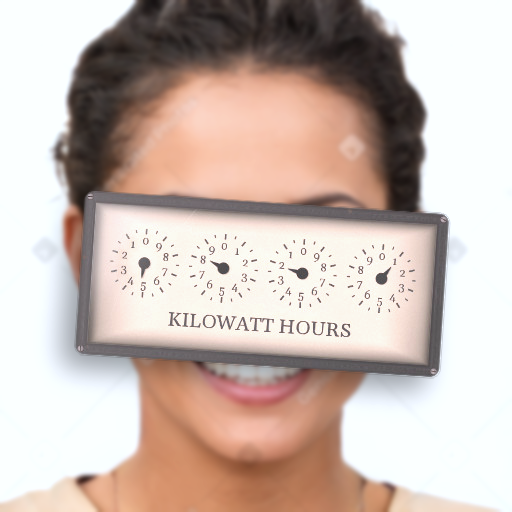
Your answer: 4821 kWh
